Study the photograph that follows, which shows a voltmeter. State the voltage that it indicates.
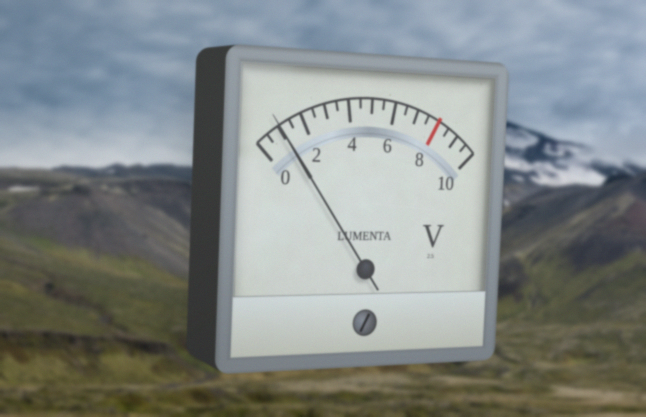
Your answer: 1 V
